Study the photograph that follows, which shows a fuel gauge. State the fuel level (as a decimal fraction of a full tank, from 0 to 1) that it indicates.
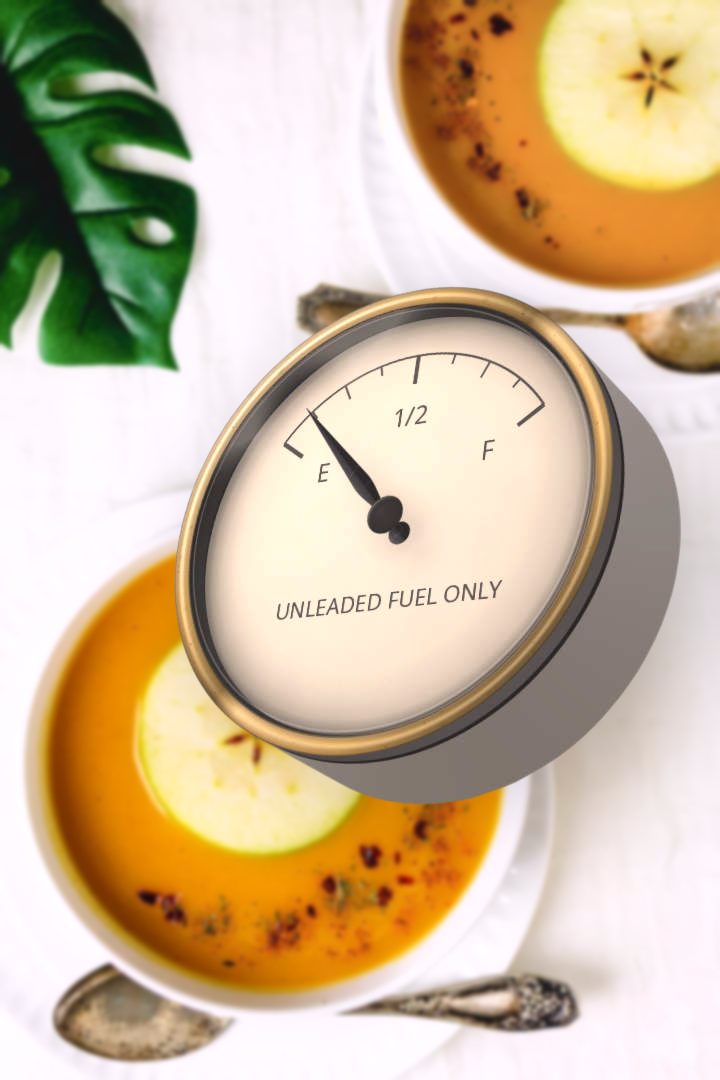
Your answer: 0.125
